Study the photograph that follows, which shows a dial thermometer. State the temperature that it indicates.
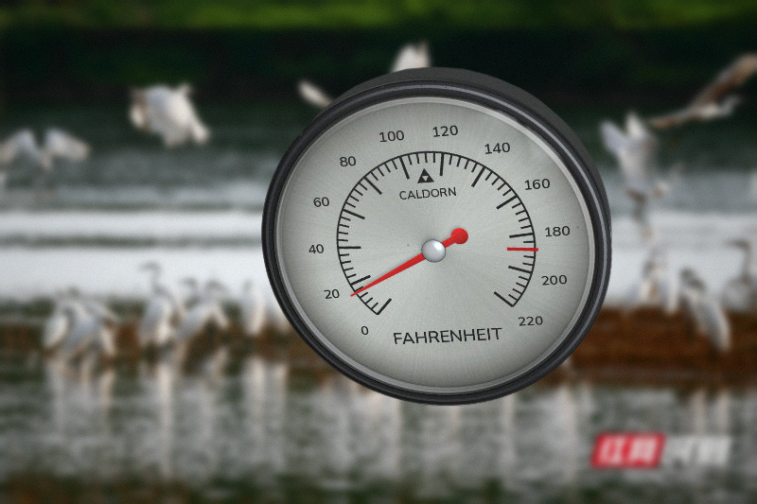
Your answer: 16 °F
